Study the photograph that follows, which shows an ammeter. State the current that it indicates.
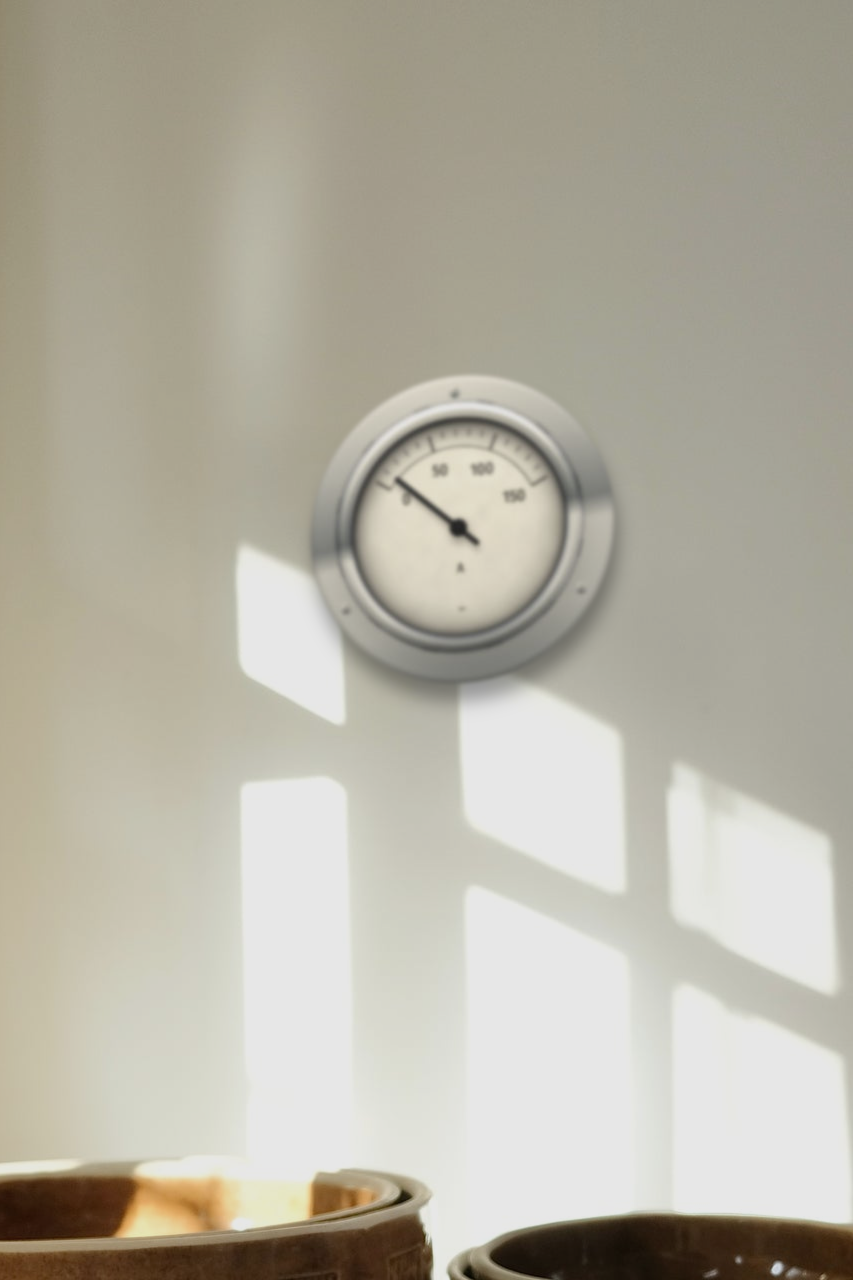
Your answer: 10 A
